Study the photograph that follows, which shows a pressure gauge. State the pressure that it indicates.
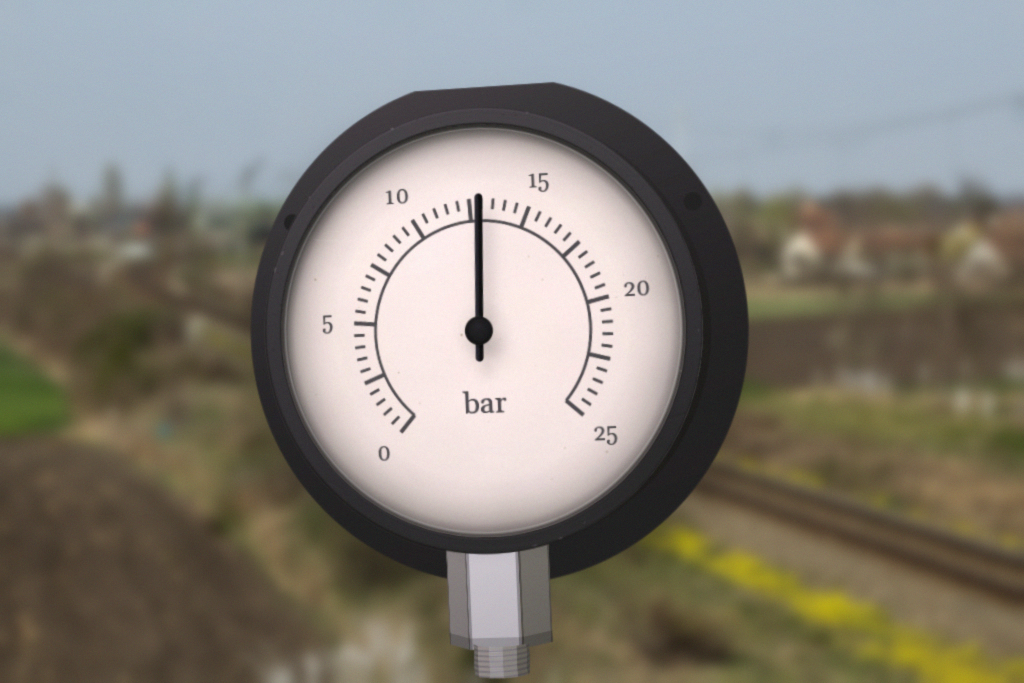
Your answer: 13 bar
